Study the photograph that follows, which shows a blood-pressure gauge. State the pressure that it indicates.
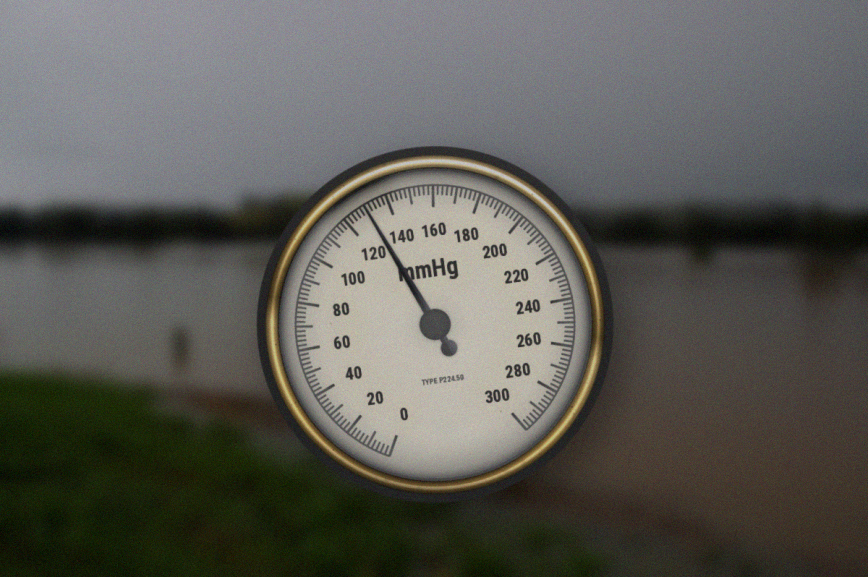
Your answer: 130 mmHg
